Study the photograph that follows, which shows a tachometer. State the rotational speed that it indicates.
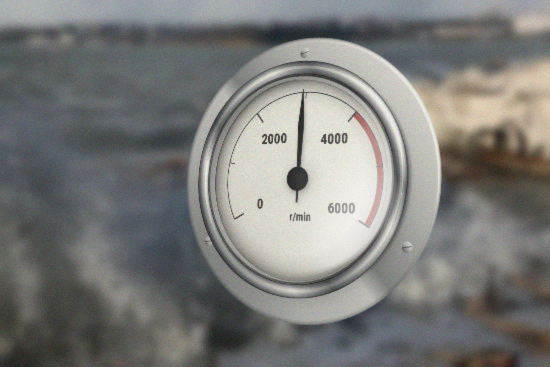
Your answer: 3000 rpm
